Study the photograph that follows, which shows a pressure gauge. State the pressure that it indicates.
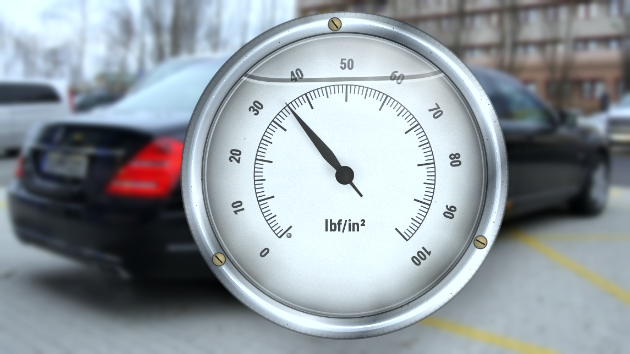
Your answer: 35 psi
